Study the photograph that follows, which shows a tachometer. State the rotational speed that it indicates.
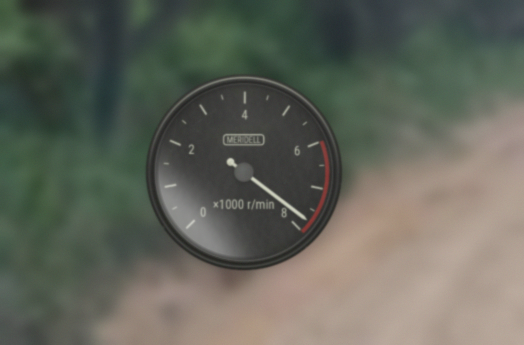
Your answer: 7750 rpm
